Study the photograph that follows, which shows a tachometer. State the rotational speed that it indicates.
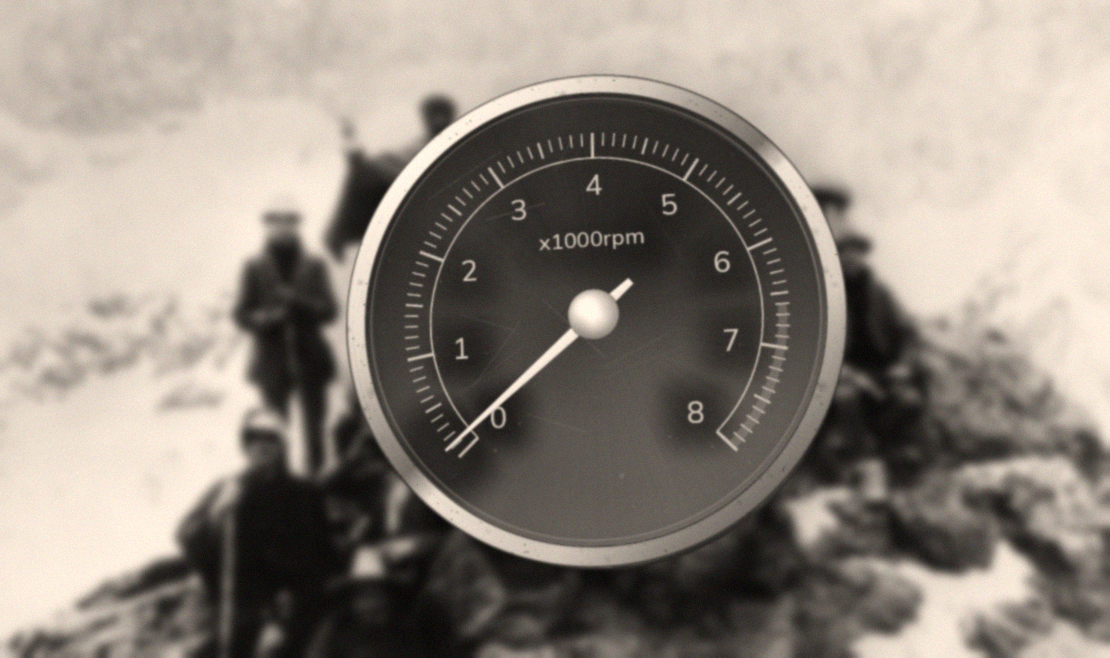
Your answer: 100 rpm
